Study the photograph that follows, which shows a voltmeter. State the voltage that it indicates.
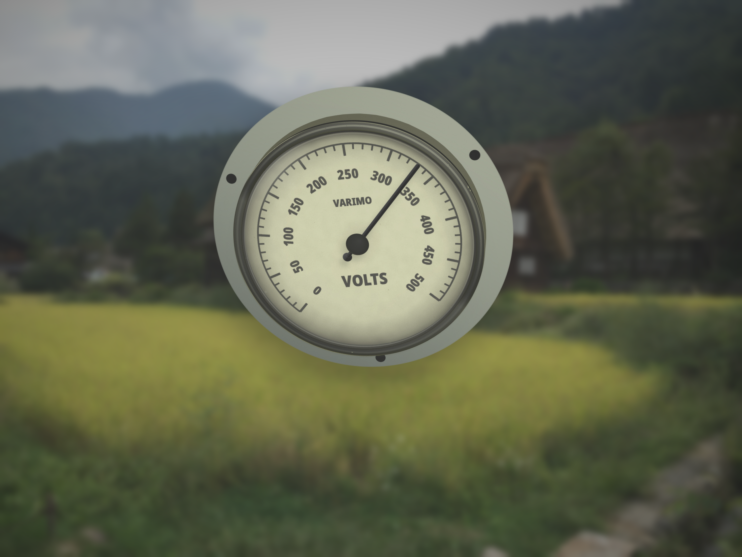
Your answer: 330 V
